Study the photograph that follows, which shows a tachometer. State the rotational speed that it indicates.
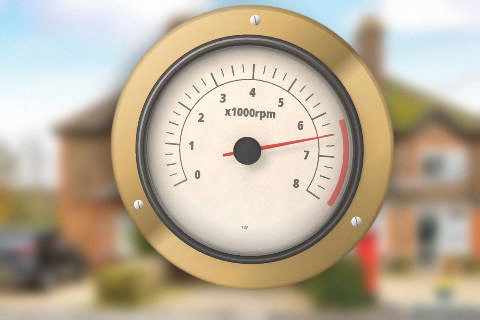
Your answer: 6500 rpm
